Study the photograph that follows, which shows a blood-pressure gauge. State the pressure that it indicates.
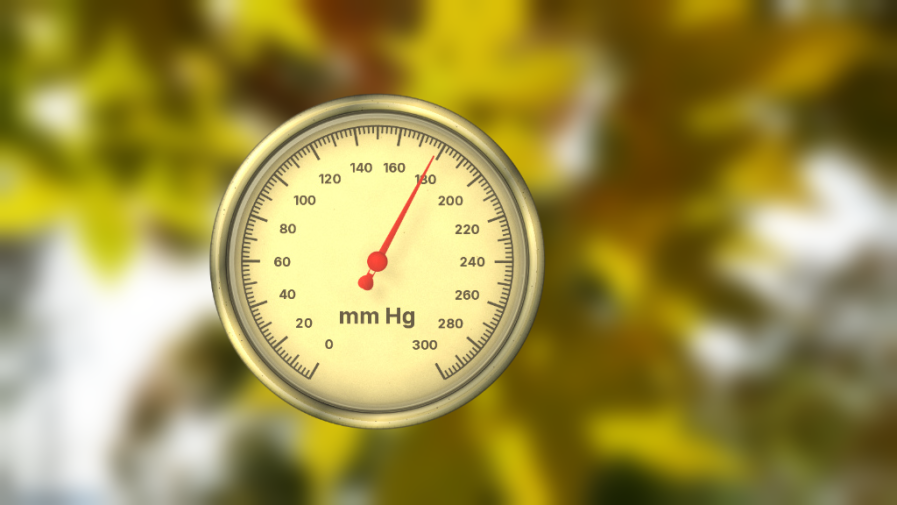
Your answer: 178 mmHg
